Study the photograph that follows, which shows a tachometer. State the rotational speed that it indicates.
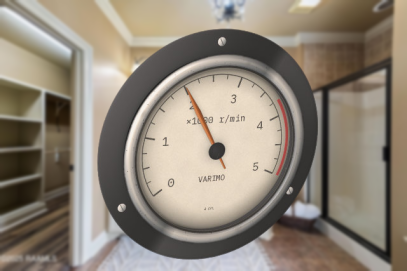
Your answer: 2000 rpm
